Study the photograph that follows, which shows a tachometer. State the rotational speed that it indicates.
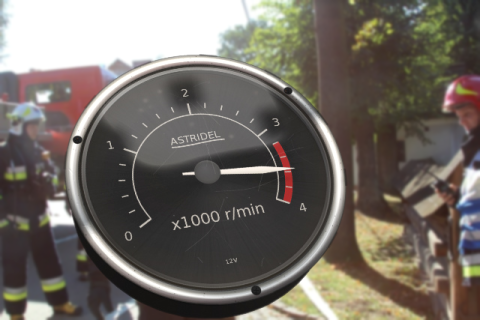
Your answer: 3600 rpm
